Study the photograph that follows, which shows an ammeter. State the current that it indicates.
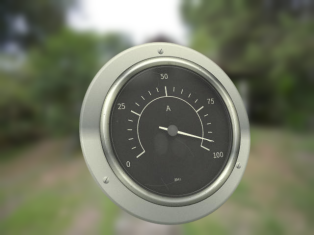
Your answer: 95 A
